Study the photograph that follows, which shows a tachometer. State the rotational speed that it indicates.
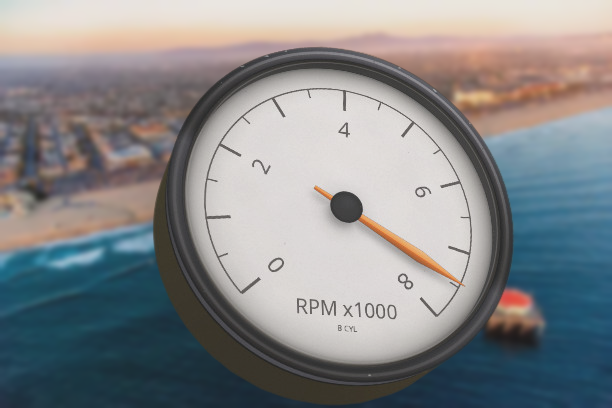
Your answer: 7500 rpm
